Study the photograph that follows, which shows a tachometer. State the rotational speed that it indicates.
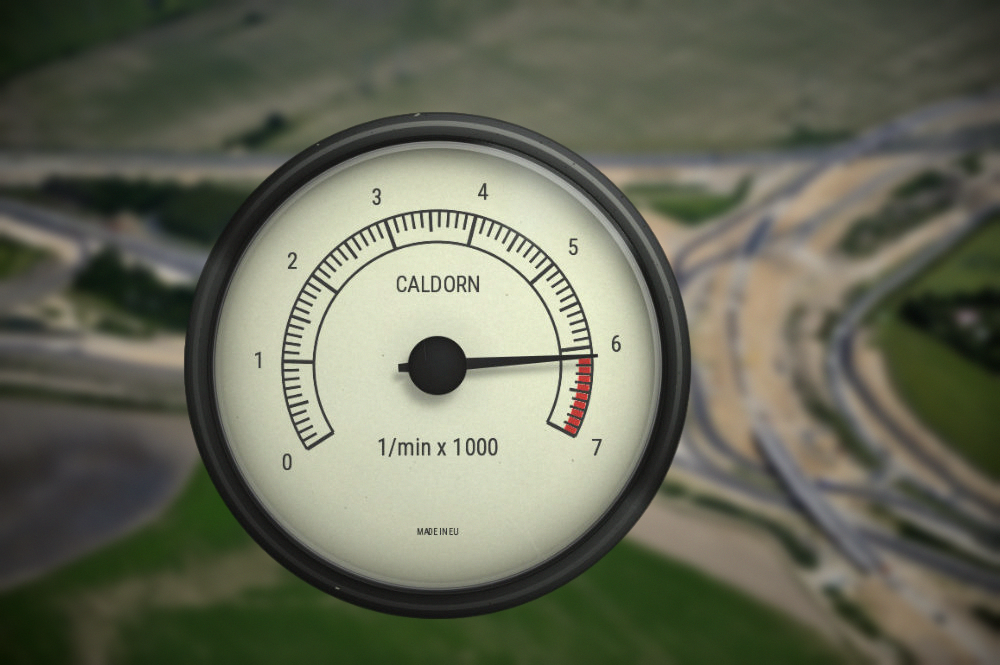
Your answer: 6100 rpm
